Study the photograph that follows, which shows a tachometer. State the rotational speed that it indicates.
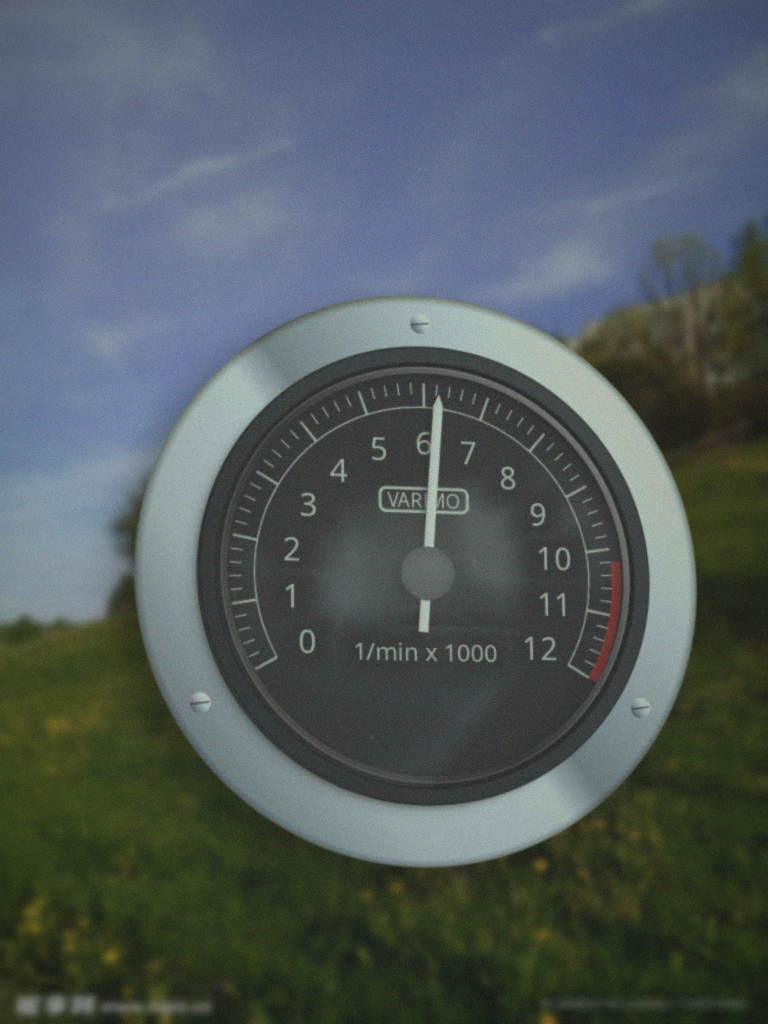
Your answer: 6200 rpm
